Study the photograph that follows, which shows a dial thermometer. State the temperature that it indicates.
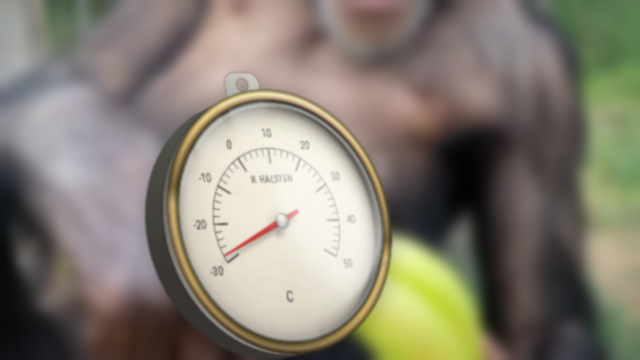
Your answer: -28 °C
